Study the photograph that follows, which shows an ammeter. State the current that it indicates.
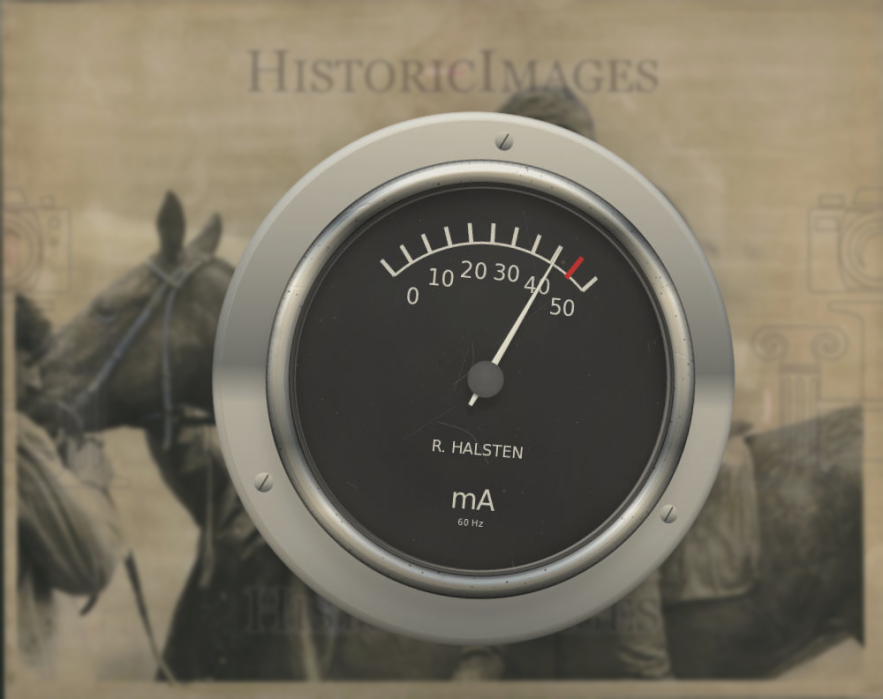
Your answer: 40 mA
